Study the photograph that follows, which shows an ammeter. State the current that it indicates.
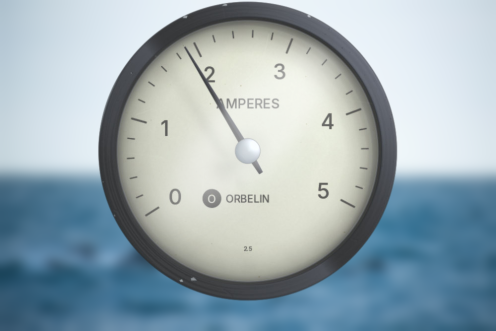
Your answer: 1.9 A
